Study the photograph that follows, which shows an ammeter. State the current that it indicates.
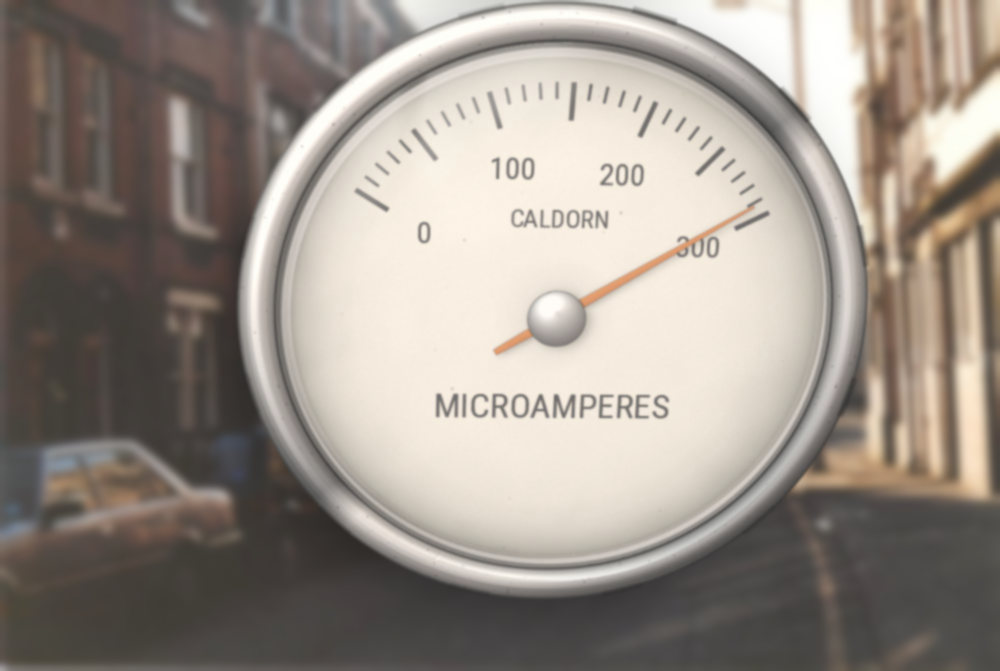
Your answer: 290 µA
